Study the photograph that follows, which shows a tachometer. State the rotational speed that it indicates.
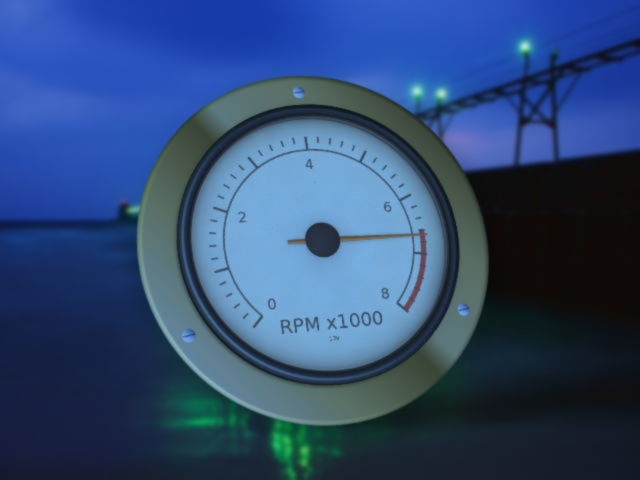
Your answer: 6700 rpm
